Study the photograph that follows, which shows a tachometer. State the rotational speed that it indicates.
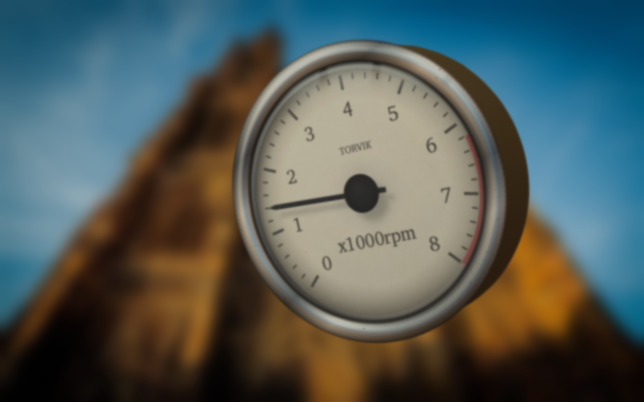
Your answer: 1400 rpm
